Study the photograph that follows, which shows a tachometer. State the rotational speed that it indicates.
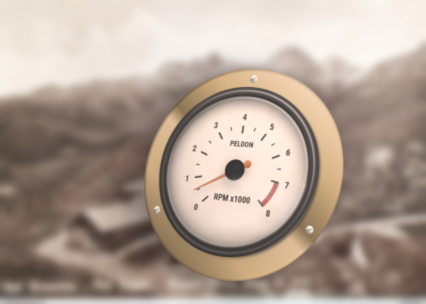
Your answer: 500 rpm
